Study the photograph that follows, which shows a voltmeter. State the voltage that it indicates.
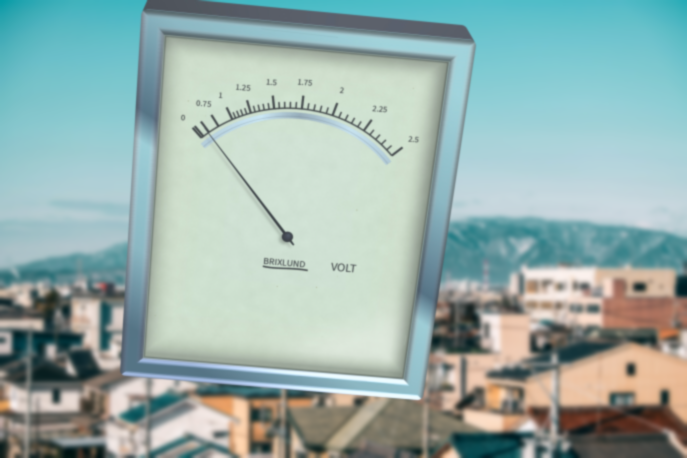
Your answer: 0.5 V
